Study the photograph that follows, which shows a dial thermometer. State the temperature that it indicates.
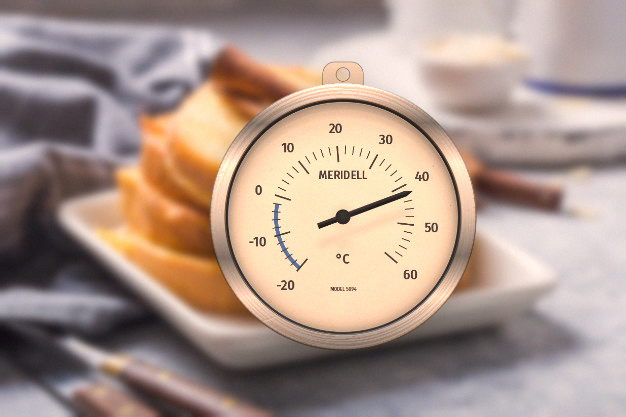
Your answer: 42 °C
